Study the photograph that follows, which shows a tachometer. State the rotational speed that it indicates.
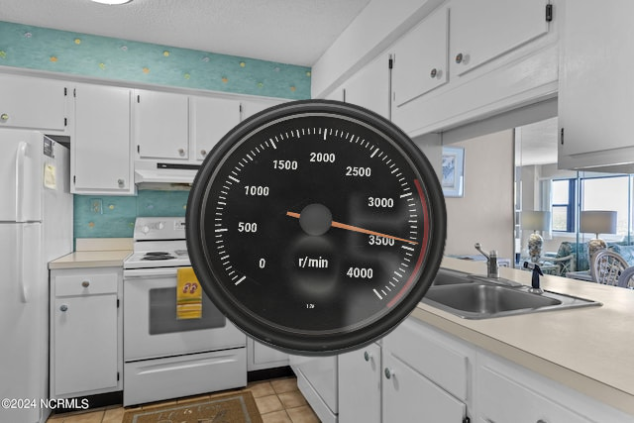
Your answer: 3450 rpm
